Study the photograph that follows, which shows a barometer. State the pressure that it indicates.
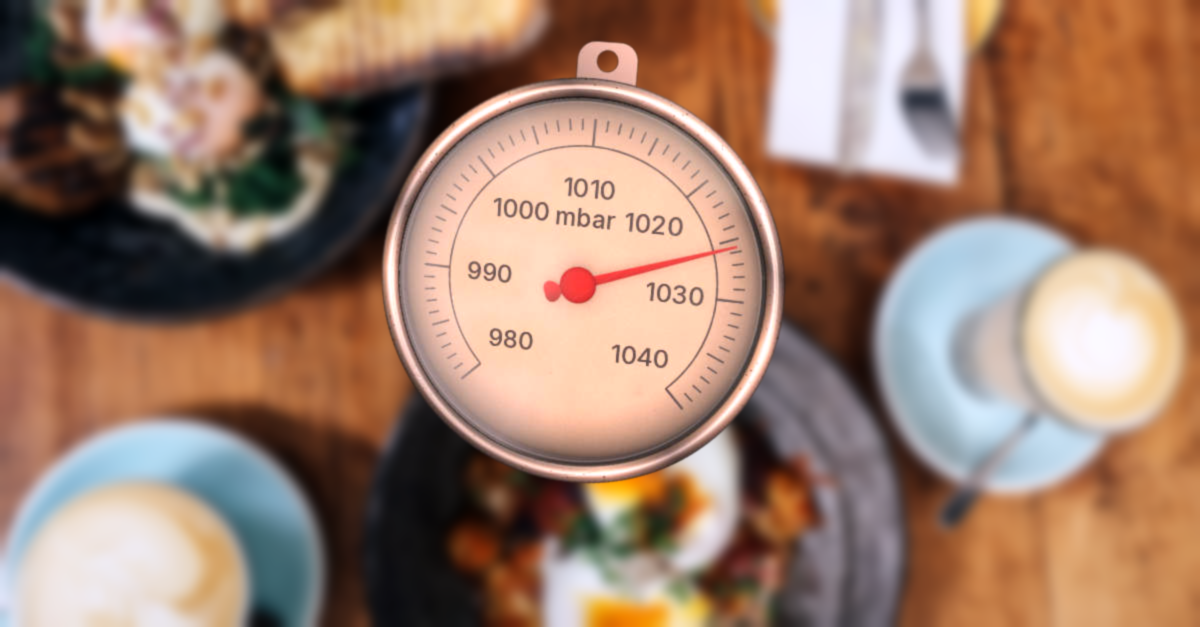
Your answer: 1025.5 mbar
